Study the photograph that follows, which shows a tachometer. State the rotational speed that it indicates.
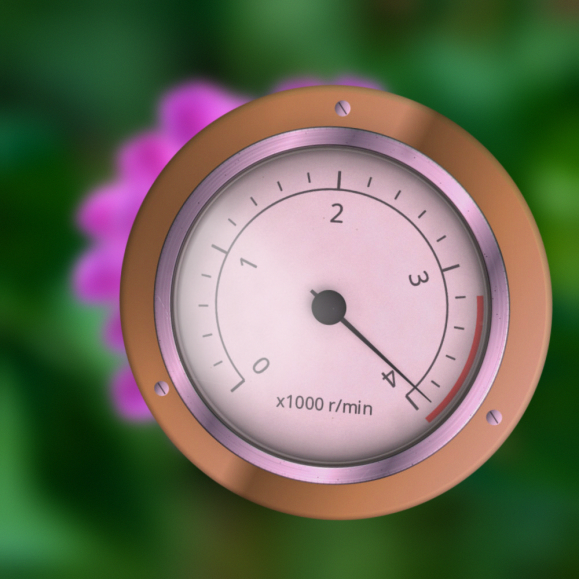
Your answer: 3900 rpm
